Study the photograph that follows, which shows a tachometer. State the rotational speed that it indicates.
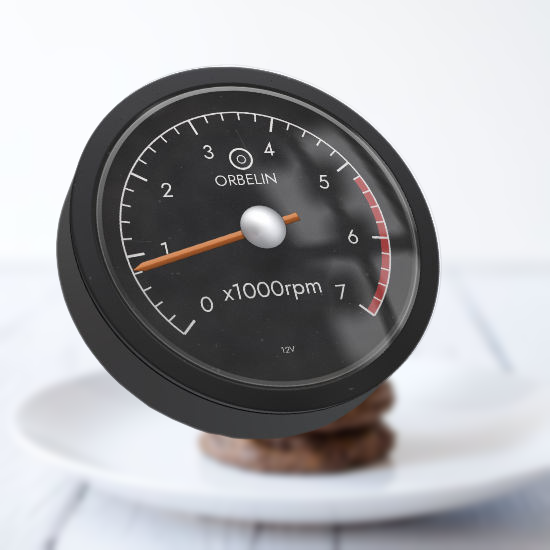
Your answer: 800 rpm
